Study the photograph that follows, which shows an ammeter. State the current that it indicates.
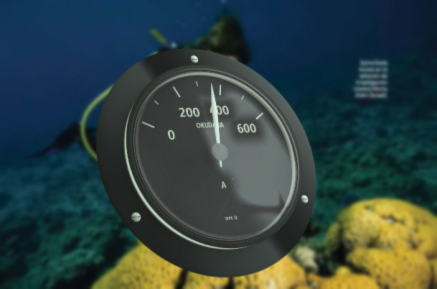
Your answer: 350 A
